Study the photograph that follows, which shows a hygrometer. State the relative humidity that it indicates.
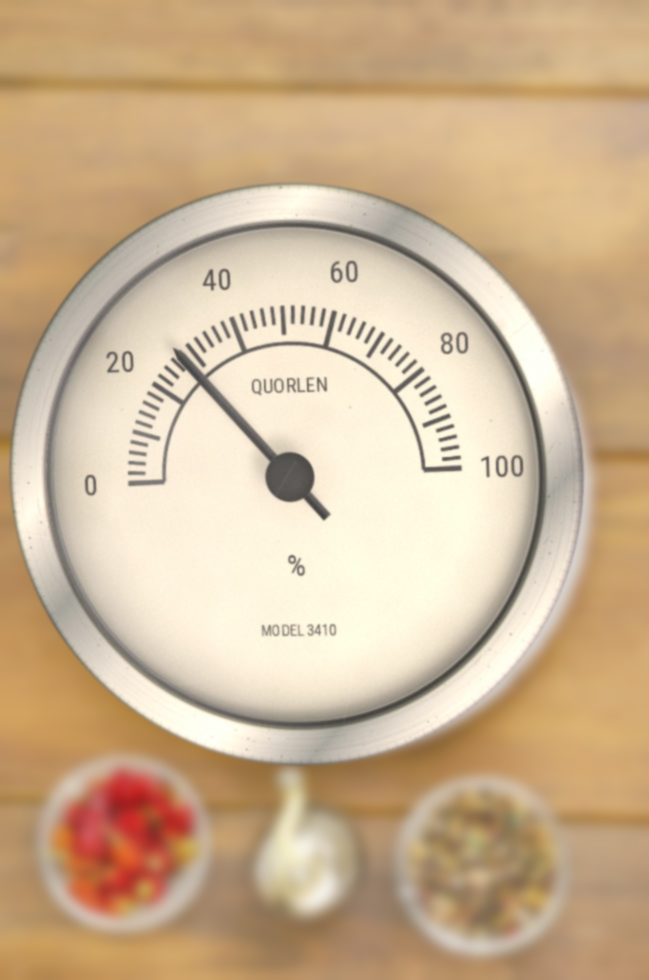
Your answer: 28 %
